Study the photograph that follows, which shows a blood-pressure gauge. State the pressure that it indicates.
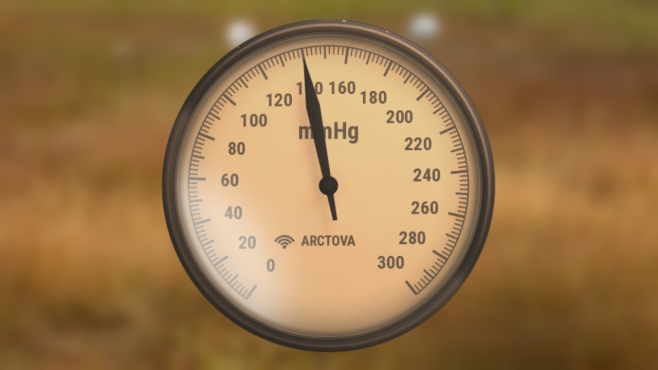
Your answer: 140 mmHg
